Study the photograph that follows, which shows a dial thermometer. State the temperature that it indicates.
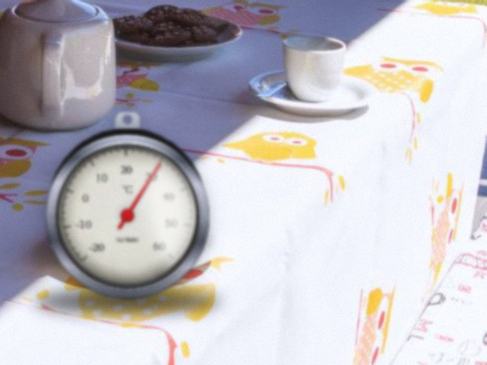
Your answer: 30 °C
